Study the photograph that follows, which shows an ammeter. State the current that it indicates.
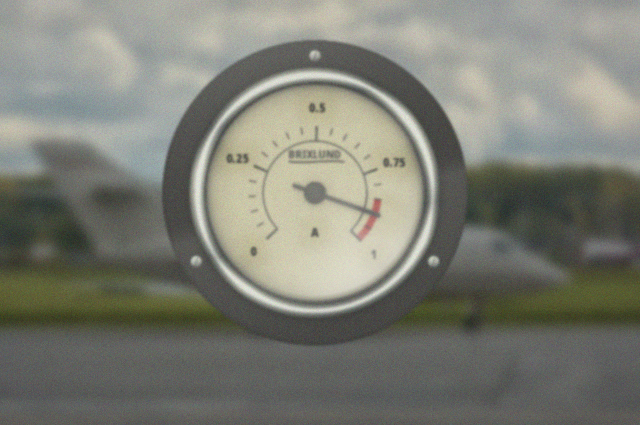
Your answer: 0.9 A
